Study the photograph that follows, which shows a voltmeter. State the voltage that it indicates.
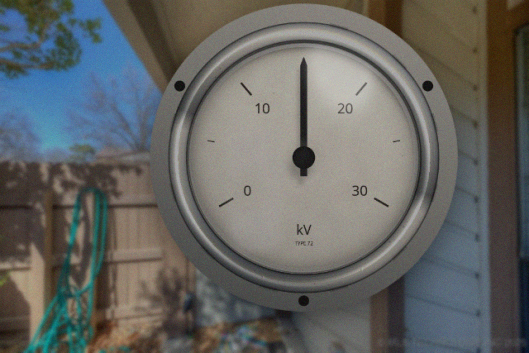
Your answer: 15 kV
